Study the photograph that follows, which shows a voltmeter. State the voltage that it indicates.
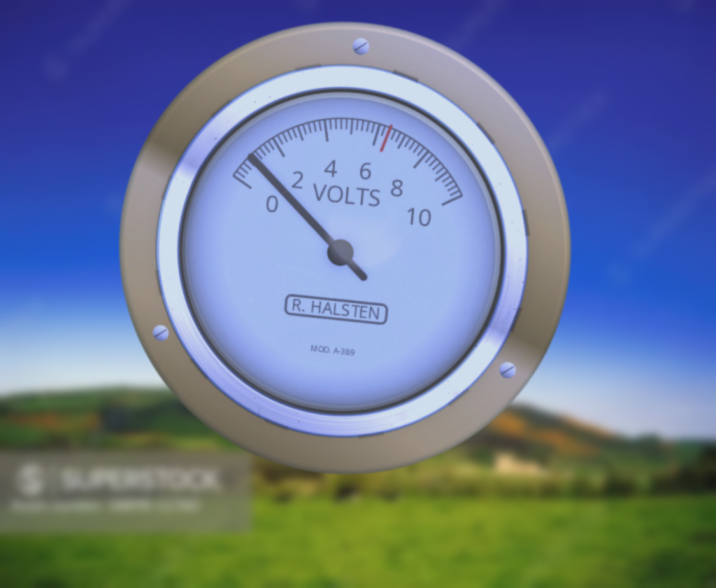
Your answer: 1 V
